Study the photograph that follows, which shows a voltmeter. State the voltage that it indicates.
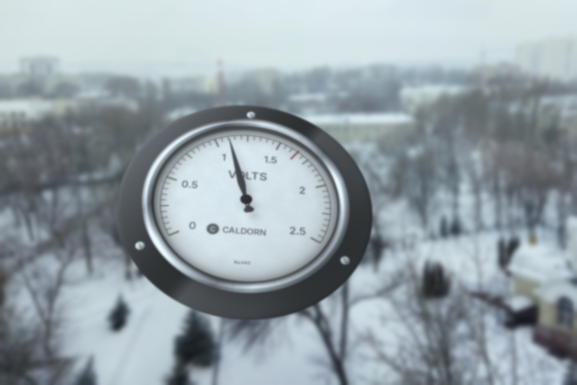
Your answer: 1.1 V
